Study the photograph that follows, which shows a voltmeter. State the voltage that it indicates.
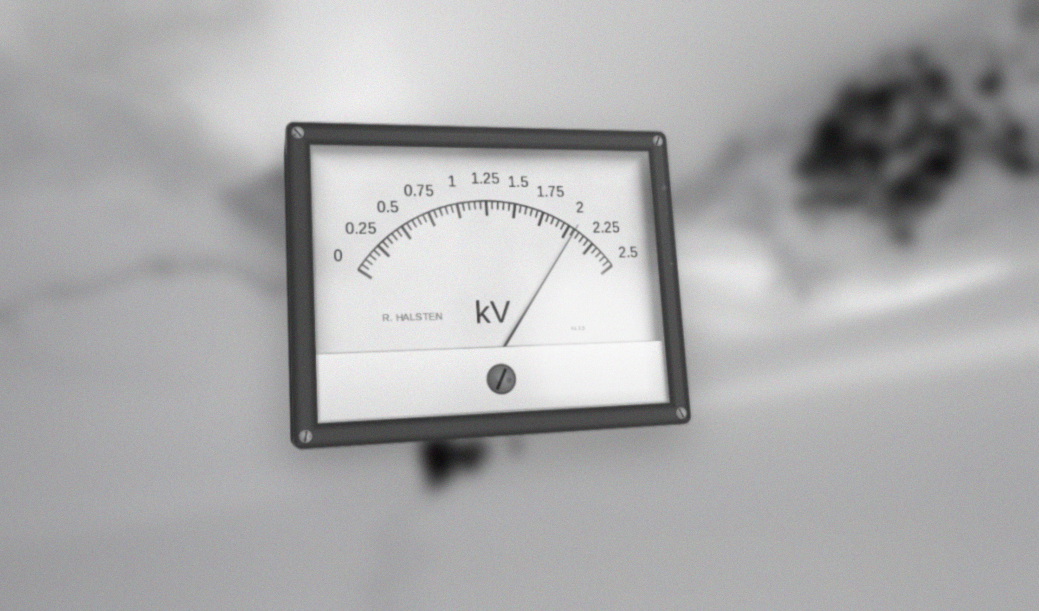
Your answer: 2.05 kV
